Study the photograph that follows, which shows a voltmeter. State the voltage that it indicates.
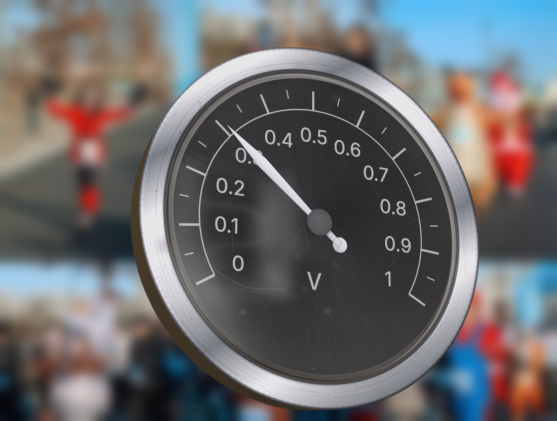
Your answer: 0.3 V
